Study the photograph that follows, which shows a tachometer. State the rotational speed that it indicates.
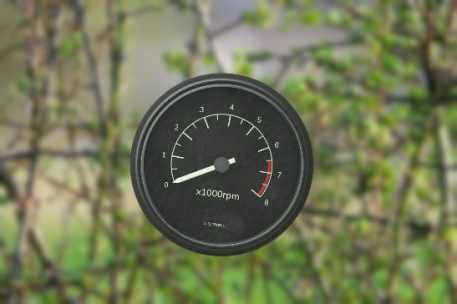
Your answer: 0 rpm
